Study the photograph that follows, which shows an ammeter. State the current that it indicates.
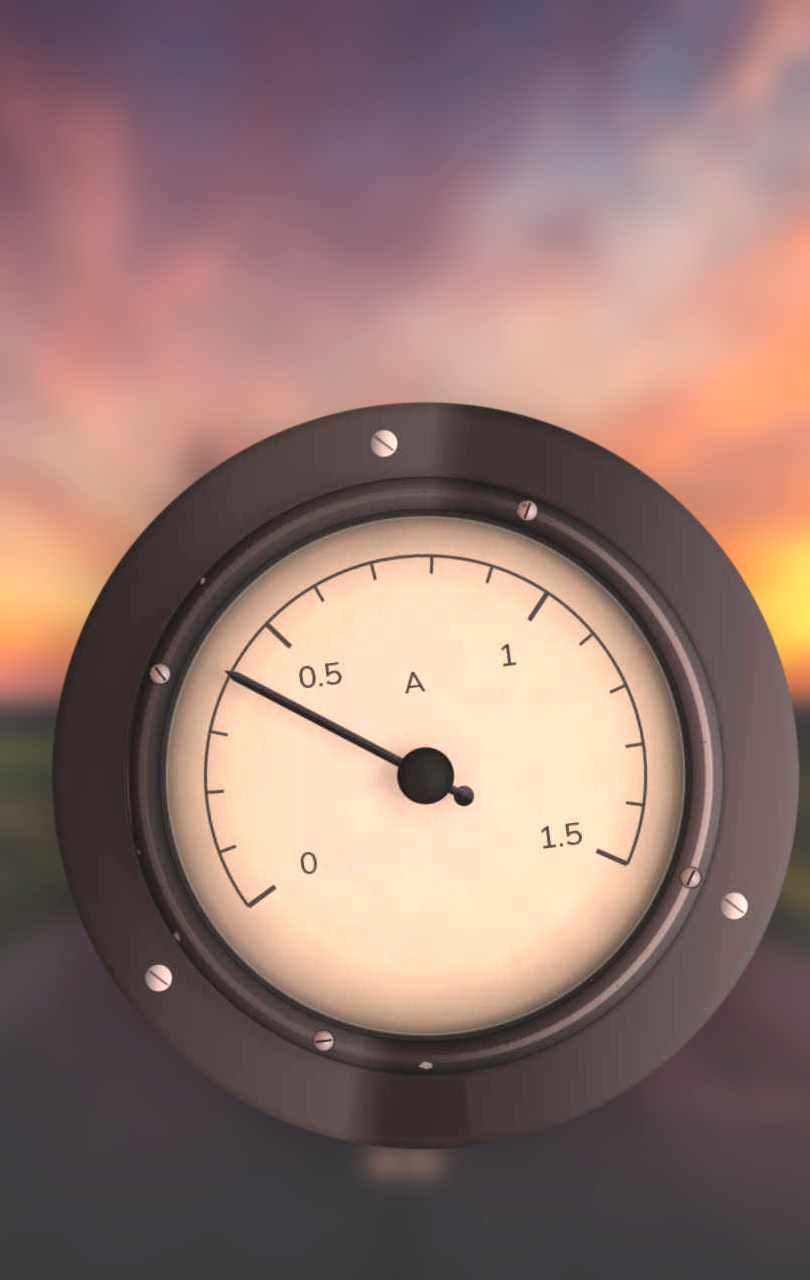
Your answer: 0.4 A
